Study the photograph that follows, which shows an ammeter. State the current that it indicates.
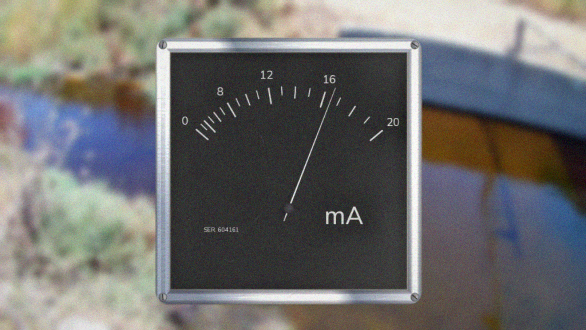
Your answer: 16.5 mA
